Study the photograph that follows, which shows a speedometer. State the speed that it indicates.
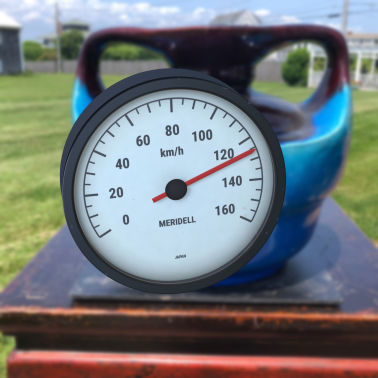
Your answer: 125 km/h
